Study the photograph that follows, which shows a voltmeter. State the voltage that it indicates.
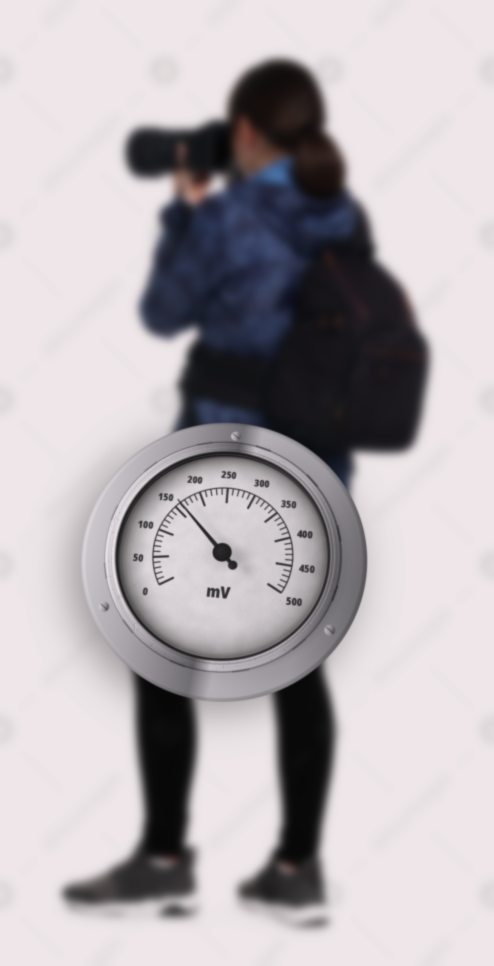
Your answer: 160 mV
